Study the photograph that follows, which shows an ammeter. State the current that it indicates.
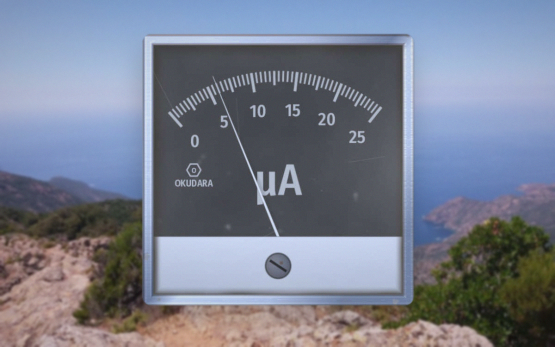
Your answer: 6 µA
